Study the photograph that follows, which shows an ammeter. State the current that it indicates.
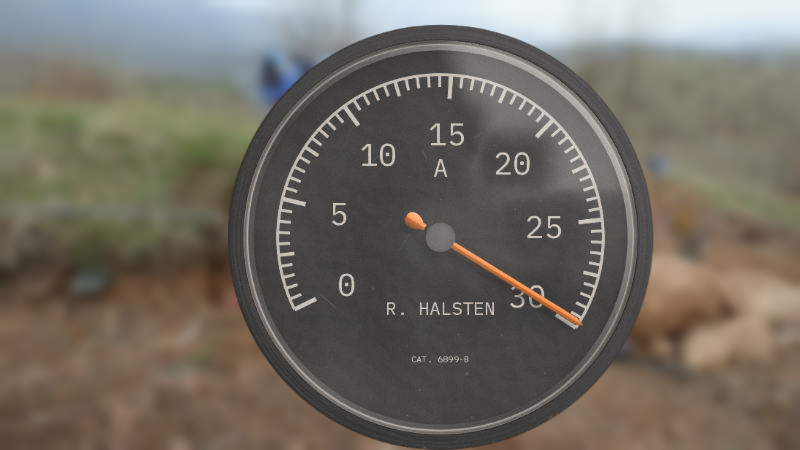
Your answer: 29.75 A
